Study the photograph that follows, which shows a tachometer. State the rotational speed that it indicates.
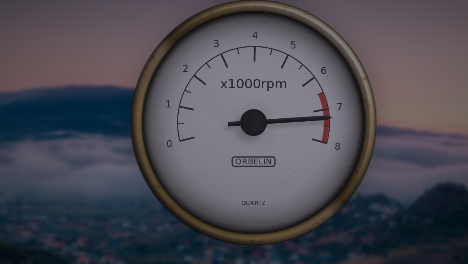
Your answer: 7250 rpm
